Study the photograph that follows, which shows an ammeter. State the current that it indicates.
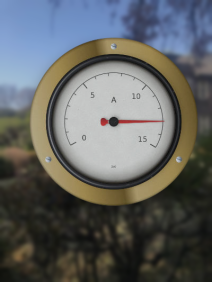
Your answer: 13 A
